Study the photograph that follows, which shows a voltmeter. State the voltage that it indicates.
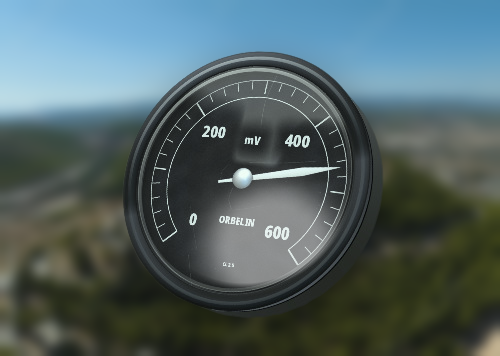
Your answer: 470 mV
